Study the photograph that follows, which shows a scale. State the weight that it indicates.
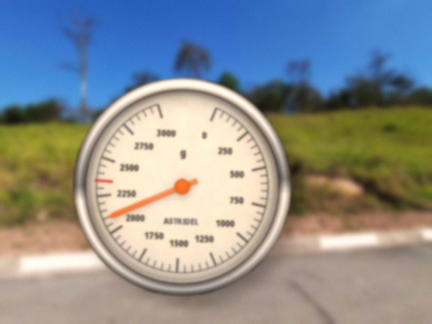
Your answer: 2100 g
